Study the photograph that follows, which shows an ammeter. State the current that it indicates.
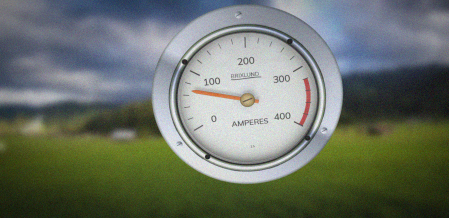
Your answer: 70 A
